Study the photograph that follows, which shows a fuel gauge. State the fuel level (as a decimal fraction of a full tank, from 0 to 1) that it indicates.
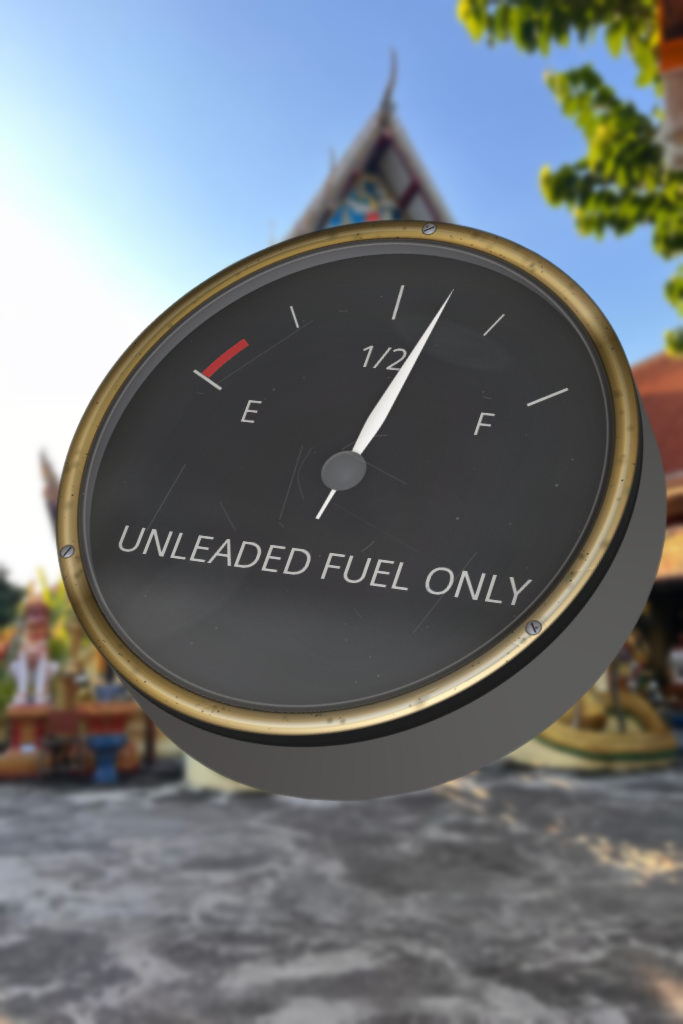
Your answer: 0.625
